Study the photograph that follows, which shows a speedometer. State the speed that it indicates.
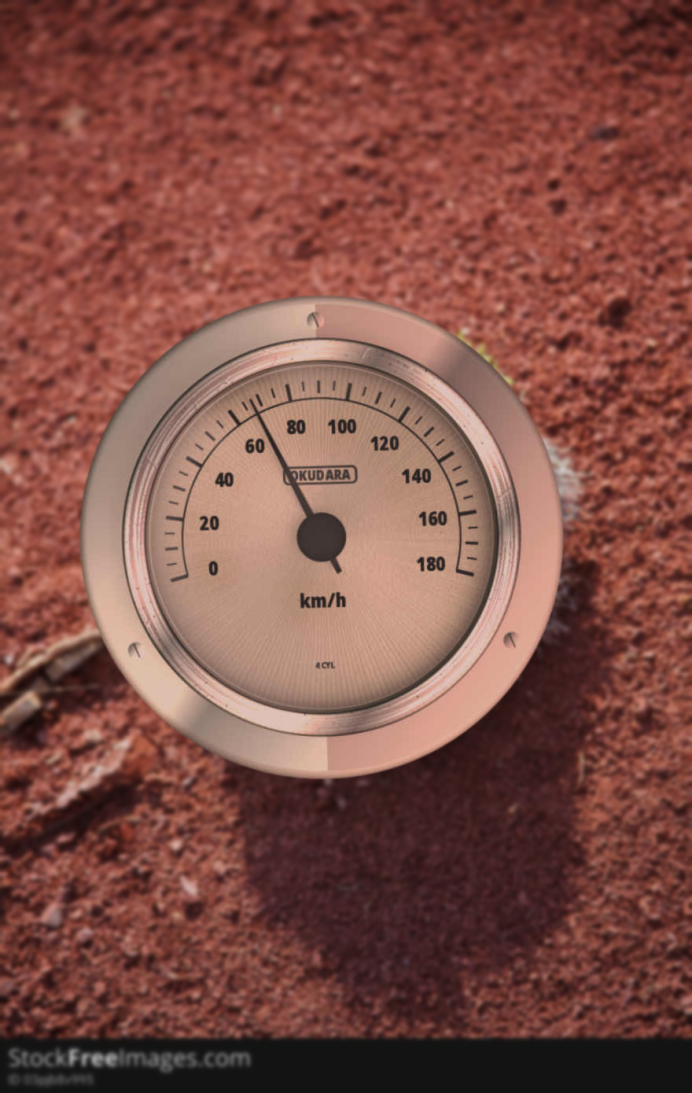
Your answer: 67.5 km/h
